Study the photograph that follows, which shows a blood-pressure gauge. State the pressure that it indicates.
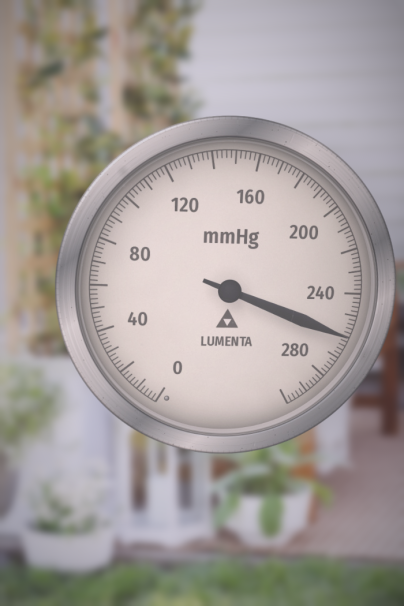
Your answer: 260 mmHg
